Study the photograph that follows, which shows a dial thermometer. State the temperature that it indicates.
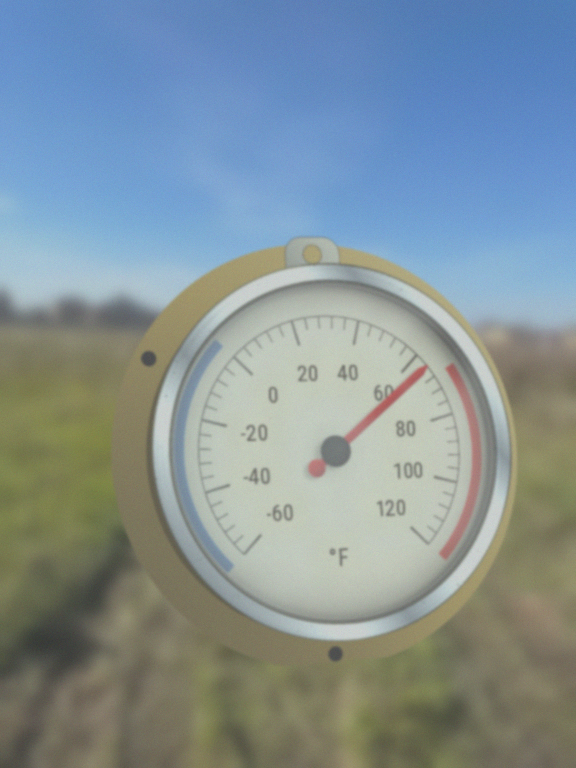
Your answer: 64 °F
